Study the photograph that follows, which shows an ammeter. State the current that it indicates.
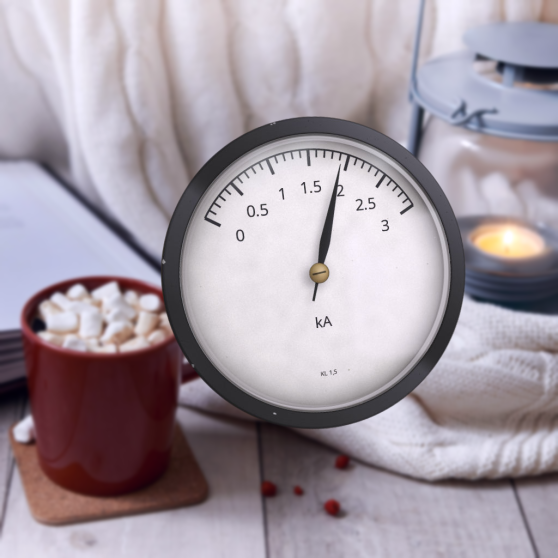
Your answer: 1.9 kA
